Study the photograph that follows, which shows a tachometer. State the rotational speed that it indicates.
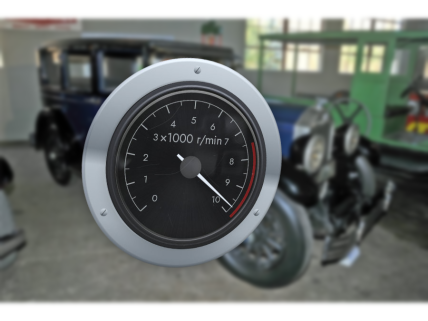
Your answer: 9750 rpm
